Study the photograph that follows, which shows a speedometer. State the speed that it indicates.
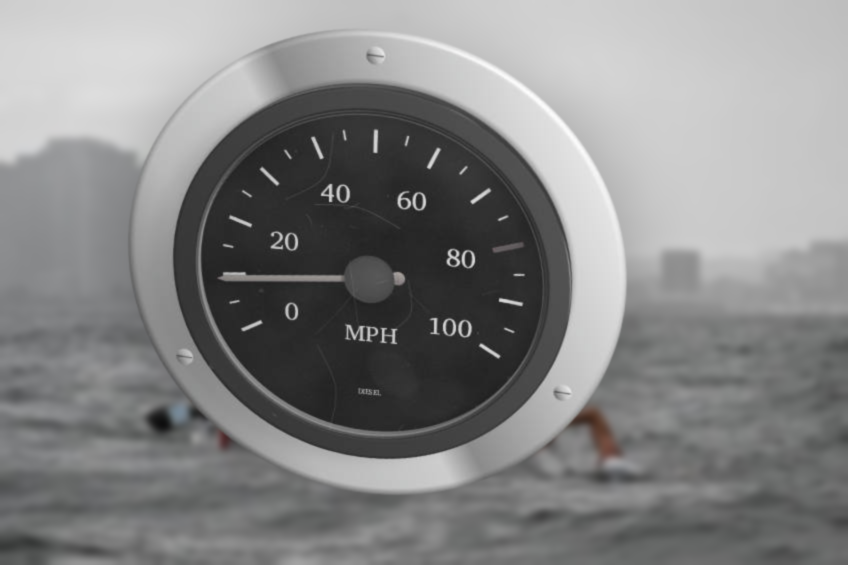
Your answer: 10 mph
